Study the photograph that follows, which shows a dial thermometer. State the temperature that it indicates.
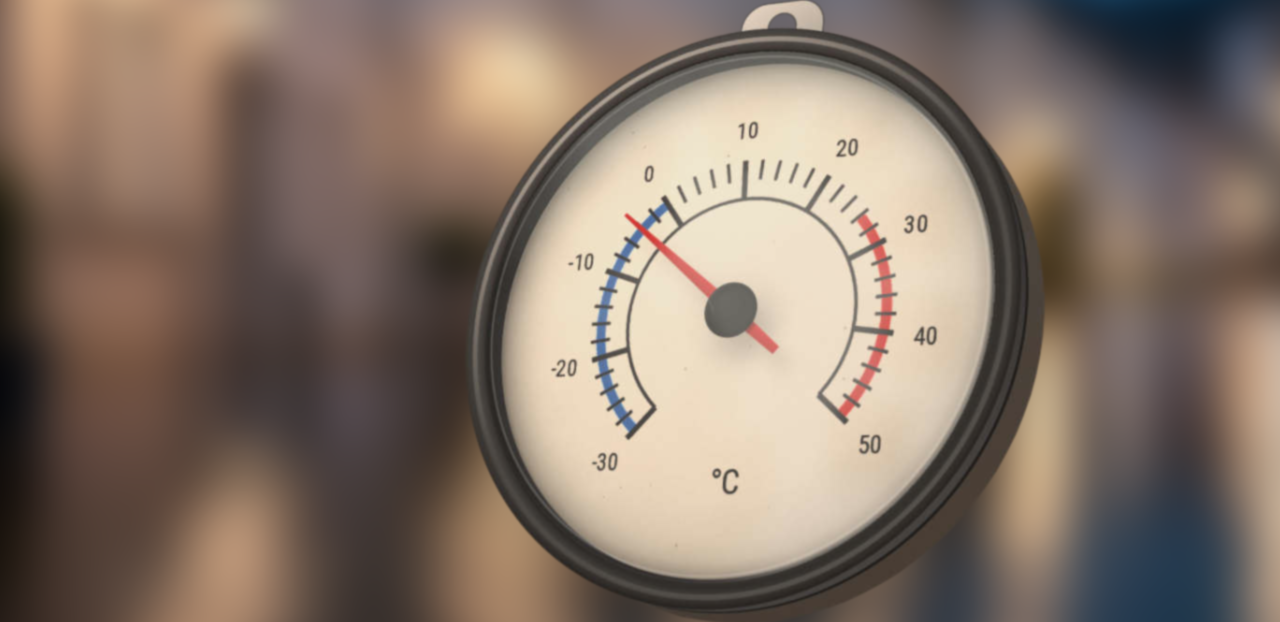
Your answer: -4 °C
